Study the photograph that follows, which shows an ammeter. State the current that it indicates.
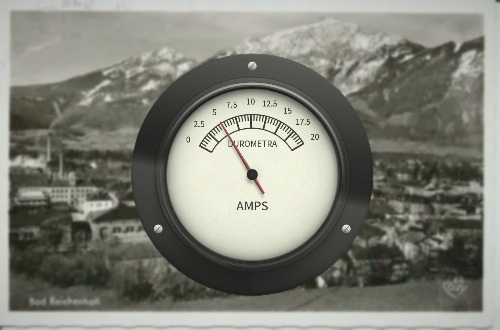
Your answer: 5 A
